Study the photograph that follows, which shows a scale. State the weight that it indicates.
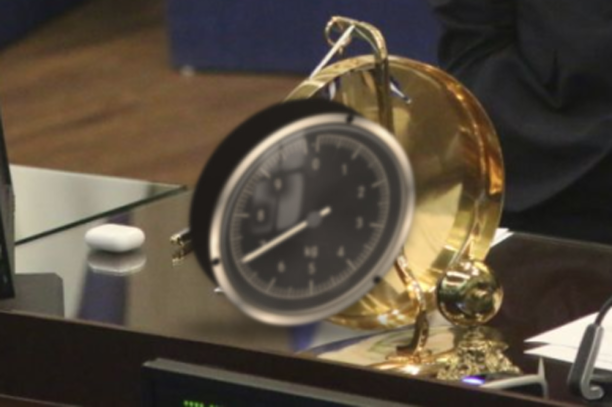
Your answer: 7 kg
